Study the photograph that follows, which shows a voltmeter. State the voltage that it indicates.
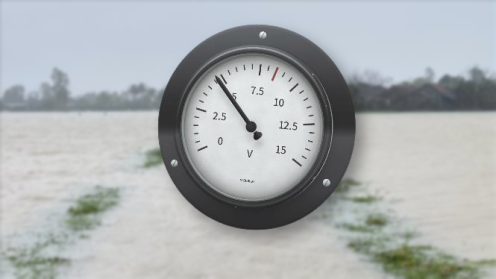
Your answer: 4.75 V
